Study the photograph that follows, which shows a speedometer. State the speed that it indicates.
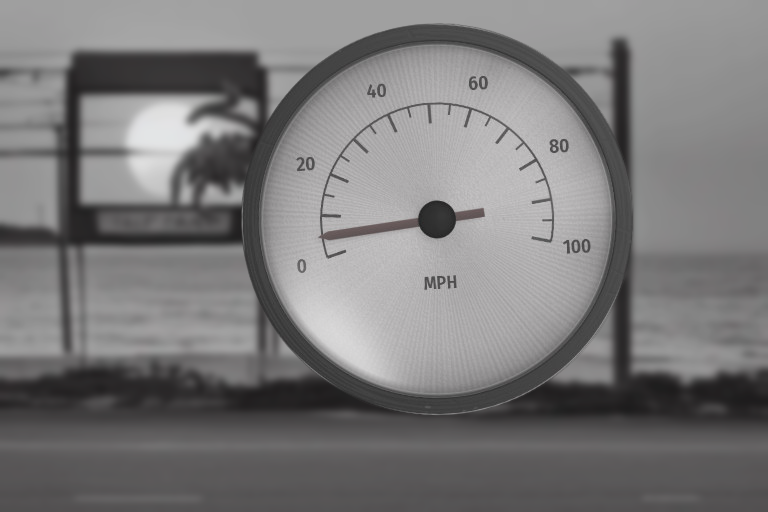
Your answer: 5 mph
